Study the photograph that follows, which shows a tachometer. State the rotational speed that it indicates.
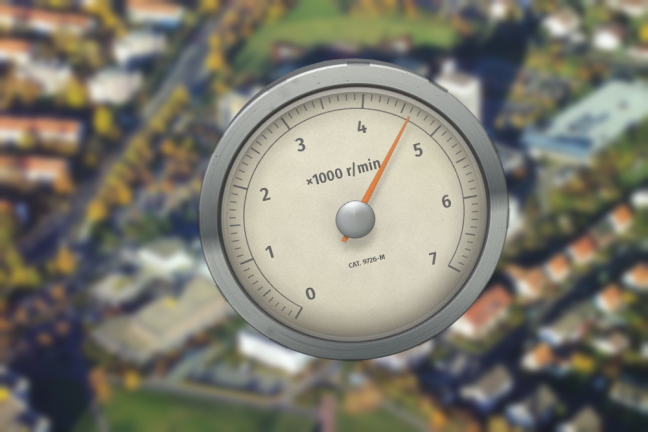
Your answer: 4600 rpm
